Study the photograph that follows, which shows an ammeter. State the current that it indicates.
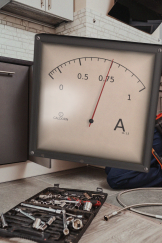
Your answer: 0.75 A
